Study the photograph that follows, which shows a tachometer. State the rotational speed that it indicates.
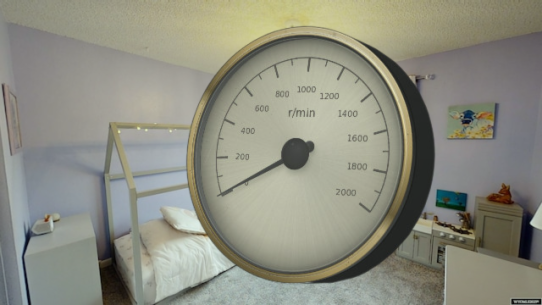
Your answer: 0 rpm
